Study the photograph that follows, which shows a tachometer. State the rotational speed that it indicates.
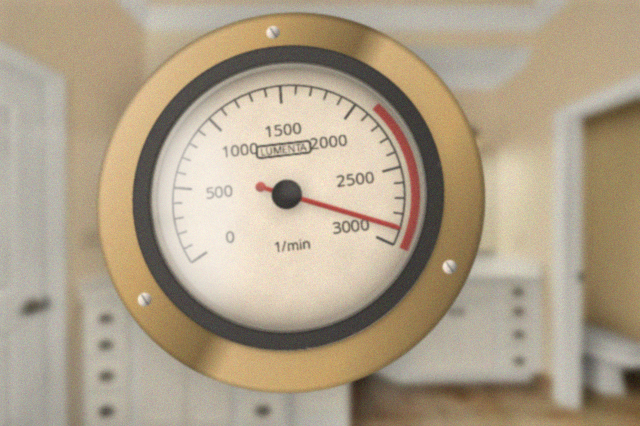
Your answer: 2900 rpm
